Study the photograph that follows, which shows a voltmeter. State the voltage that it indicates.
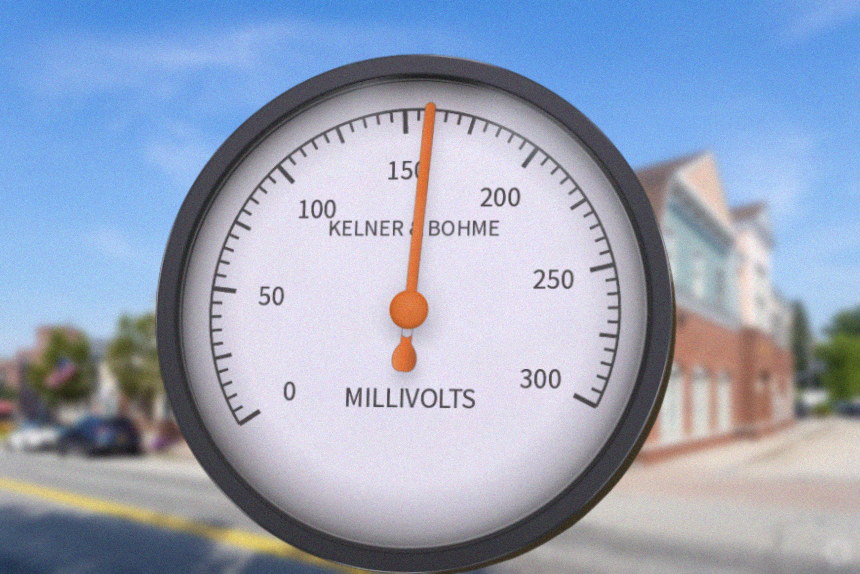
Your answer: 160 mV
